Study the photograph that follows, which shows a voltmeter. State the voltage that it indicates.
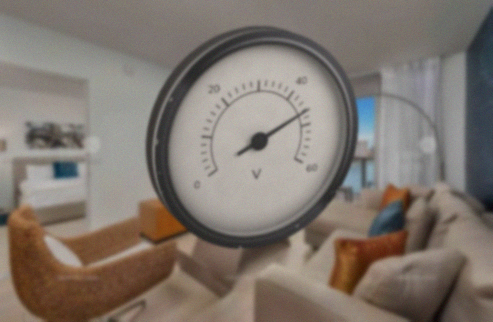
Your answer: 46 V
